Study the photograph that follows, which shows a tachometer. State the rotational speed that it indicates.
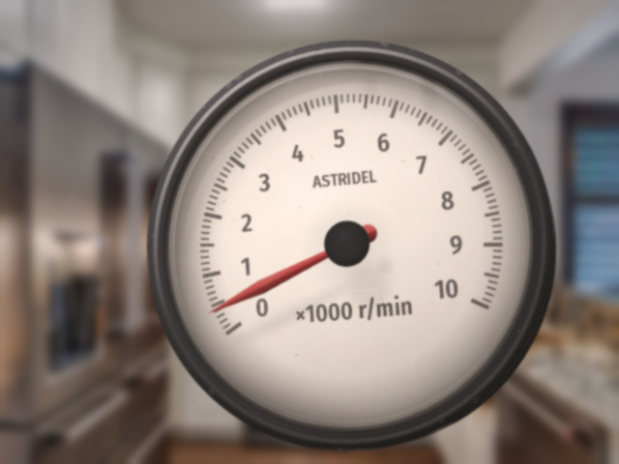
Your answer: 400 rpm
